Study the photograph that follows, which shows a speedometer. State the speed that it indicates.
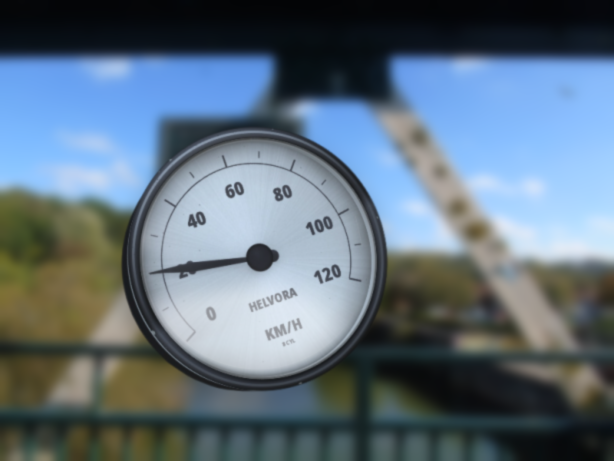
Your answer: 20 km/h
